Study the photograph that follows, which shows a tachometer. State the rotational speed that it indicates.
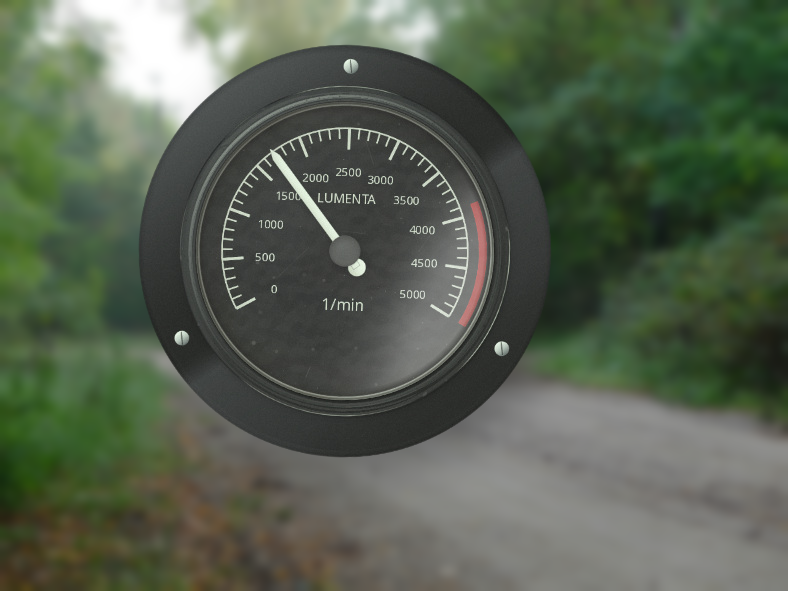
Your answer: 1700 rpm
